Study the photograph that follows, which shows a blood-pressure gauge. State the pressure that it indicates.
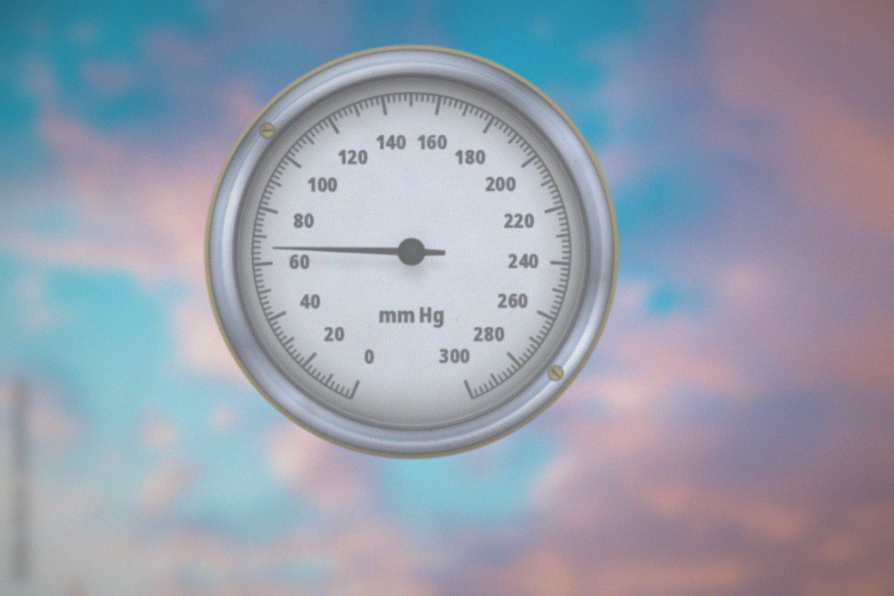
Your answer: 66 mmHg
